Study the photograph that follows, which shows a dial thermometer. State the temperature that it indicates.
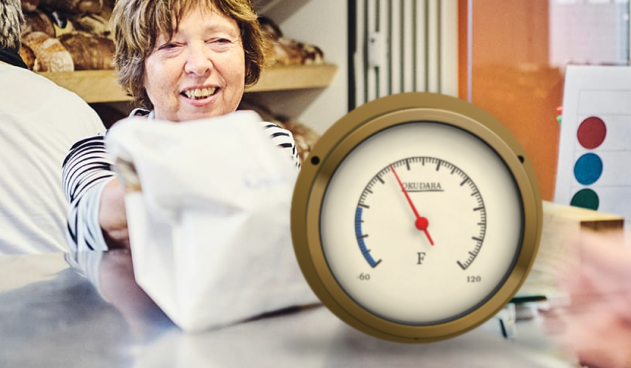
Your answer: 10 °F
